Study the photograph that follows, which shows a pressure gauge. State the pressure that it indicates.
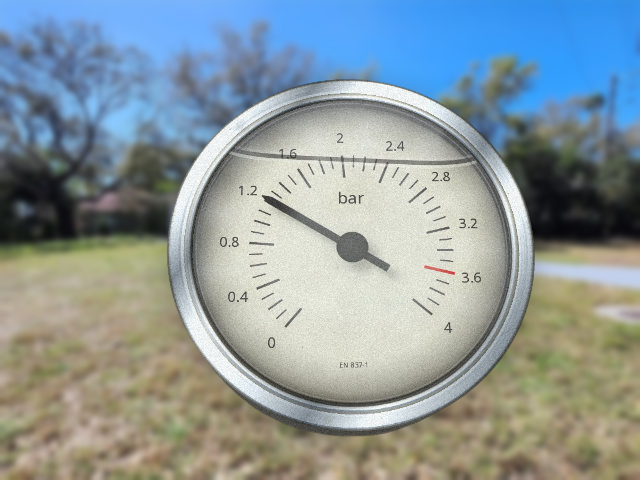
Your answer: 1.2 bar
